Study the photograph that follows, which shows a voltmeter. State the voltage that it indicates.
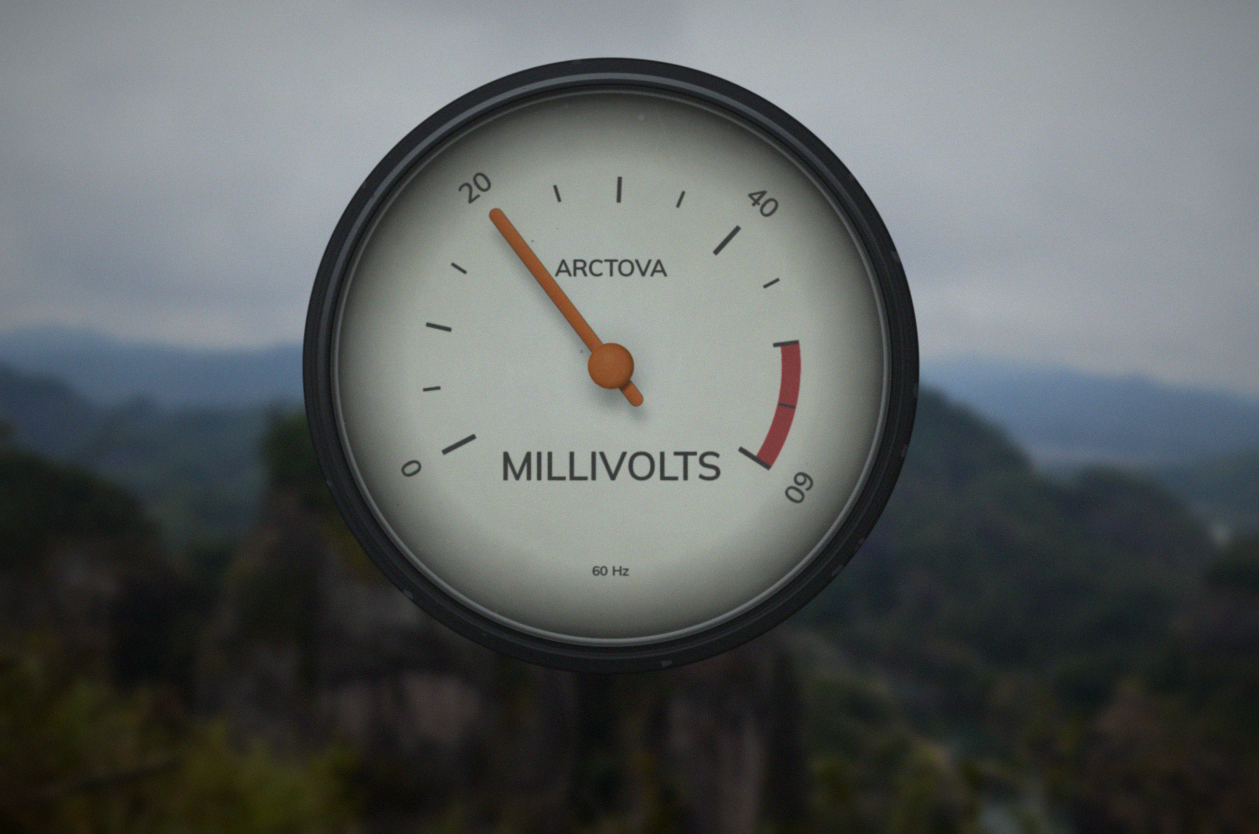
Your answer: 20 mV
